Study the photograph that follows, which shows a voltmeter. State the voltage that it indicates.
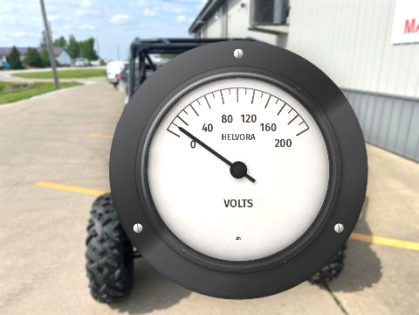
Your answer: 10 V
